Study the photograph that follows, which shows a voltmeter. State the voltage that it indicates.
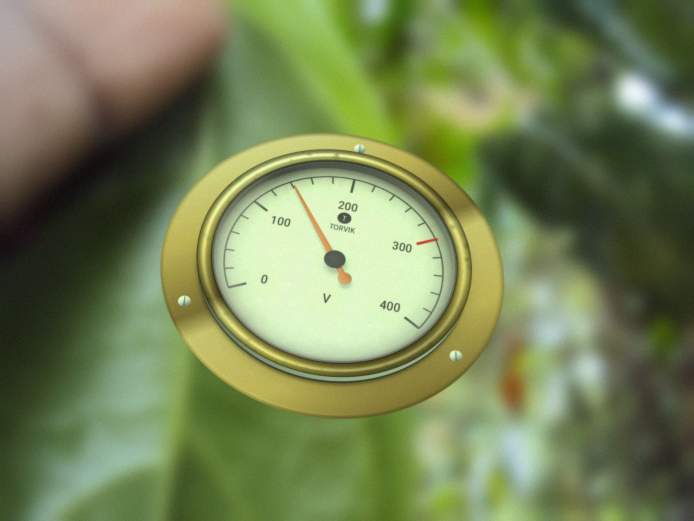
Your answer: 140 V
